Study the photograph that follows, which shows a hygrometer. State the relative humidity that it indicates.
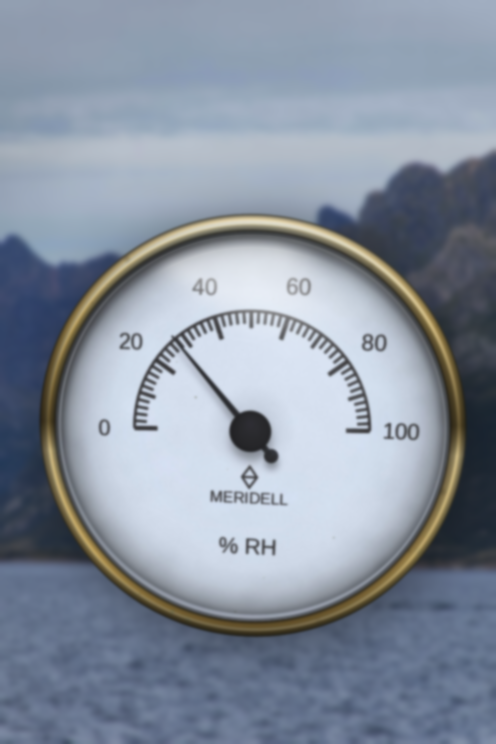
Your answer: 28 %
